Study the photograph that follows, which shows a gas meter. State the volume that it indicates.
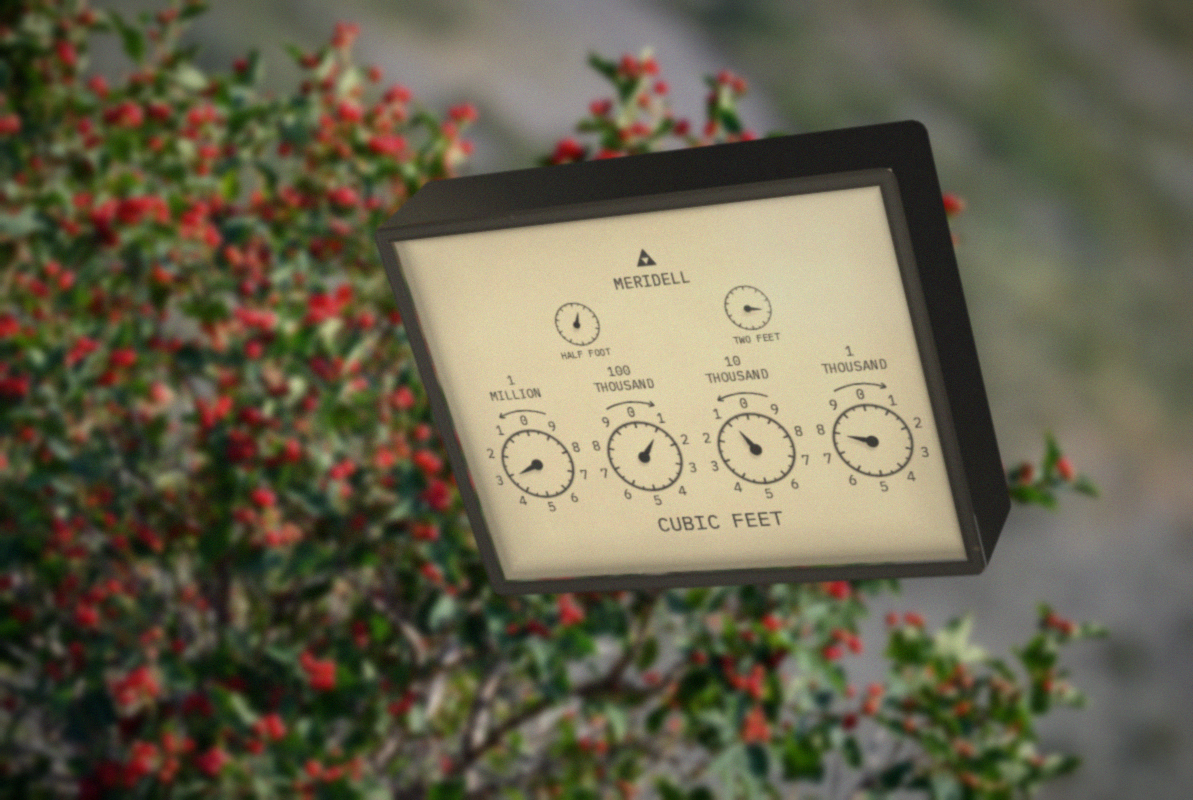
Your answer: 310800 ft³
